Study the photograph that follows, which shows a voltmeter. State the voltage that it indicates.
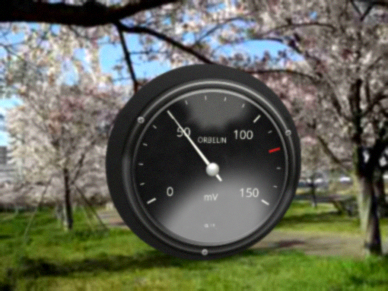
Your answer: 50 mV
